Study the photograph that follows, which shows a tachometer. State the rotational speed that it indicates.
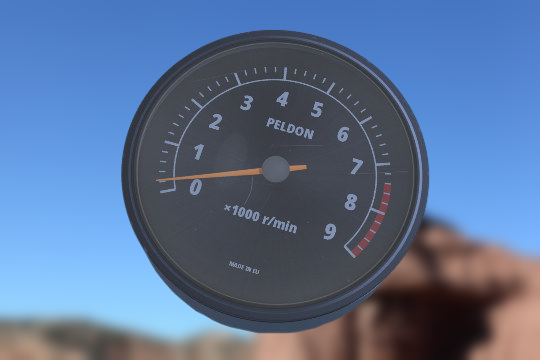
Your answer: 200 rpm
